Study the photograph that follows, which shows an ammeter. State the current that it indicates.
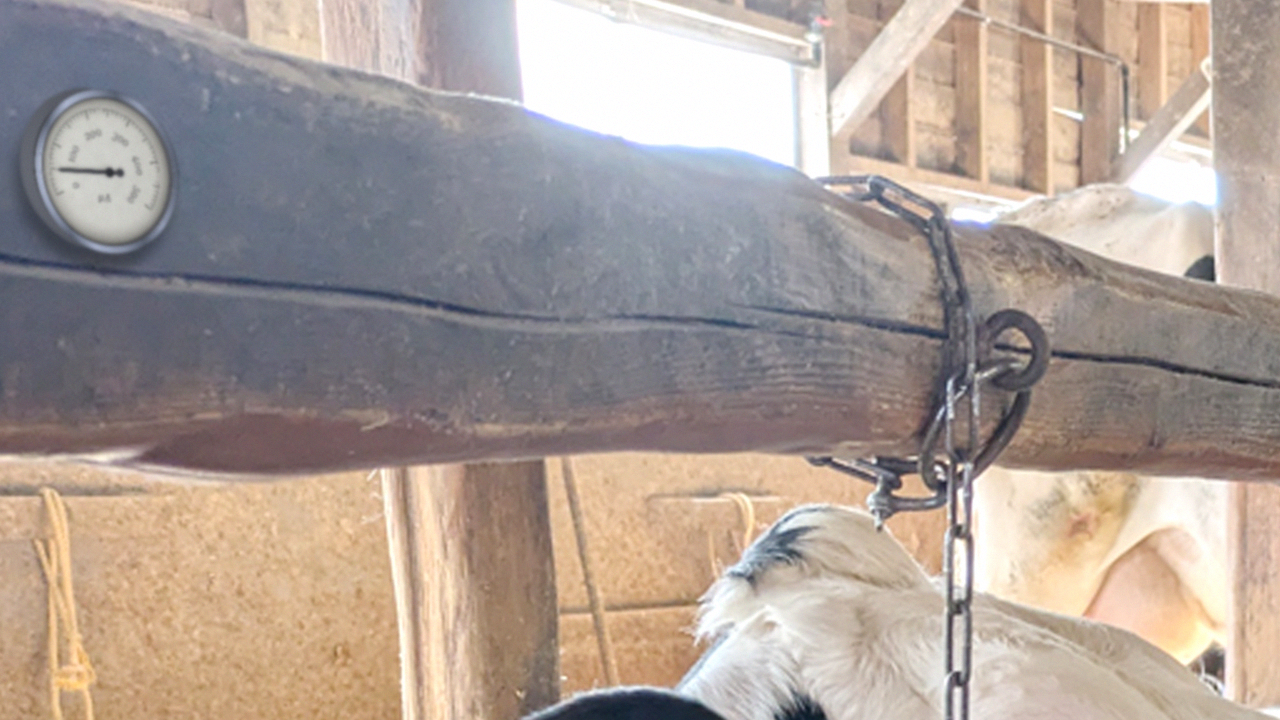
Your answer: 50 µA
